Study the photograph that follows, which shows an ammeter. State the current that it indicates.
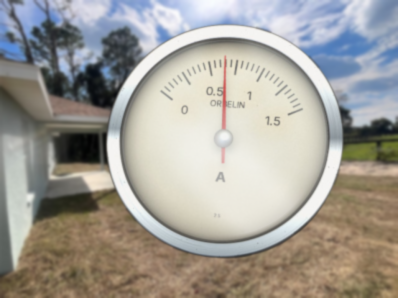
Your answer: 0.65 A
